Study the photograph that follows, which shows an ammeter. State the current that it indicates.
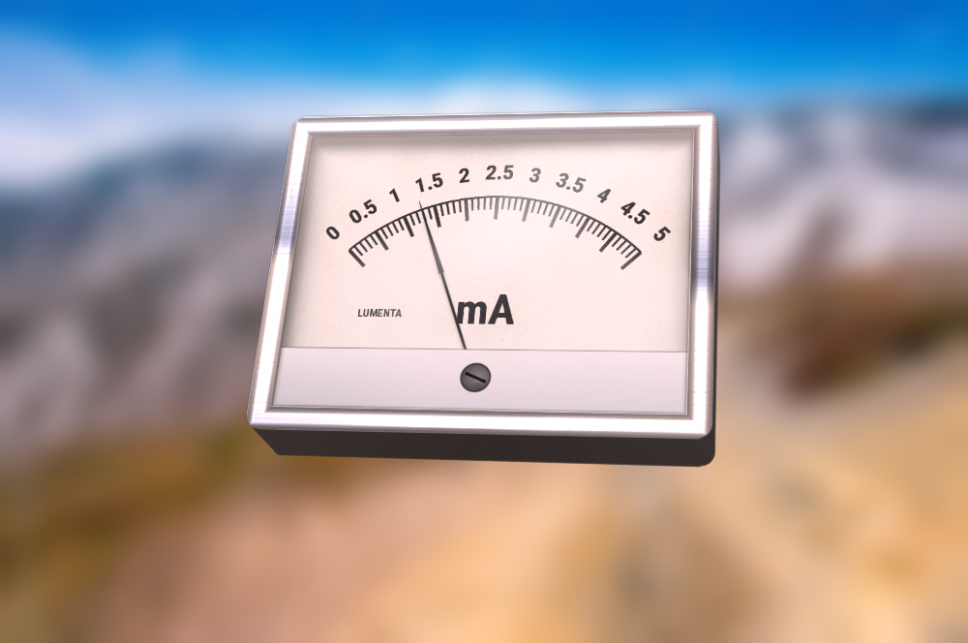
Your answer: 1.3 mA
